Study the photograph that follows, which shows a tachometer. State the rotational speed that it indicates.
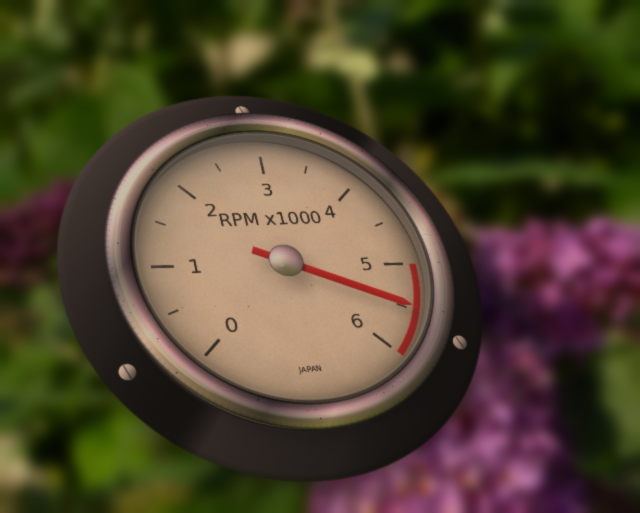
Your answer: 5500 rpm
